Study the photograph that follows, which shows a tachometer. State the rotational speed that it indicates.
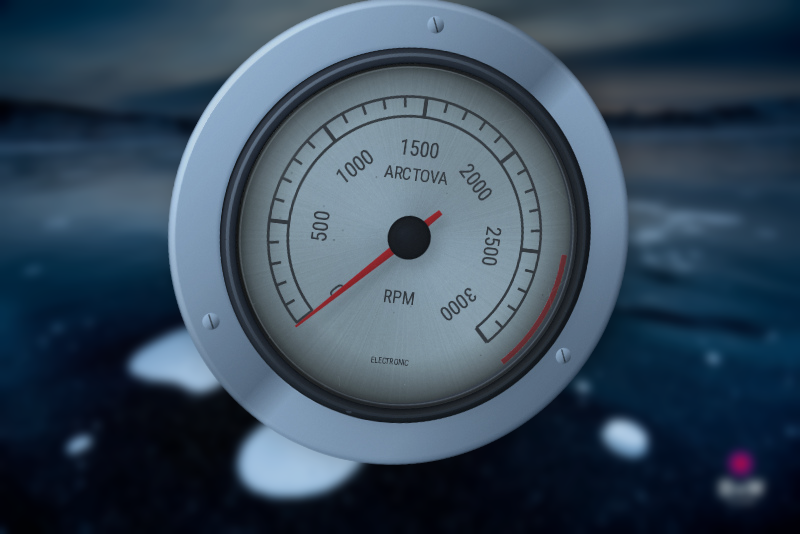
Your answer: 0 rpm
